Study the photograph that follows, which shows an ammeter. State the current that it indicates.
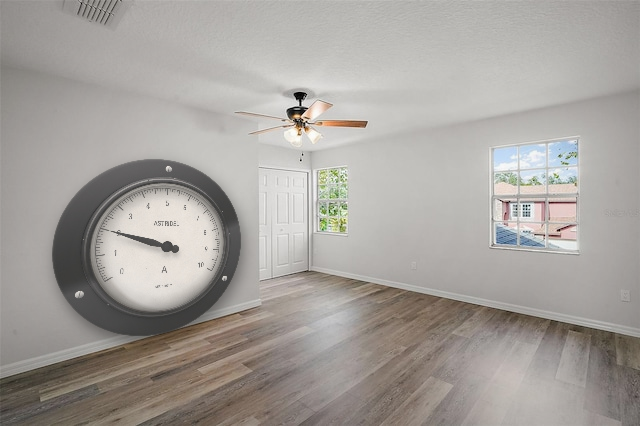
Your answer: 2 A
